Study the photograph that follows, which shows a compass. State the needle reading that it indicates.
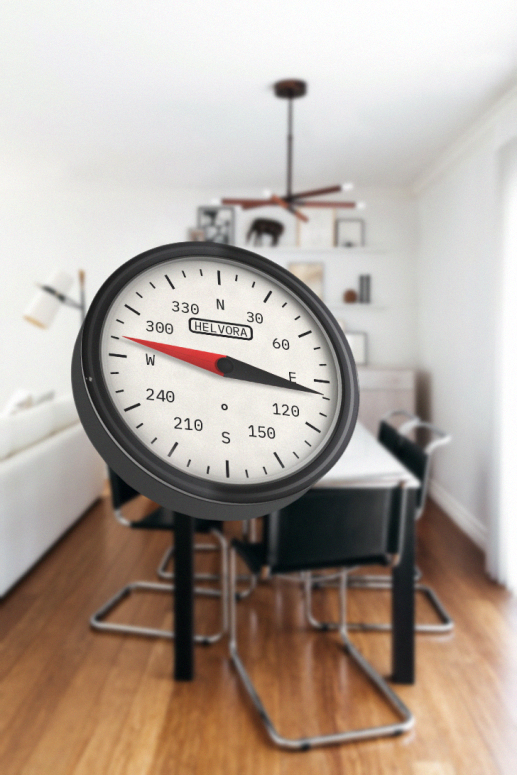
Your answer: 280 °
